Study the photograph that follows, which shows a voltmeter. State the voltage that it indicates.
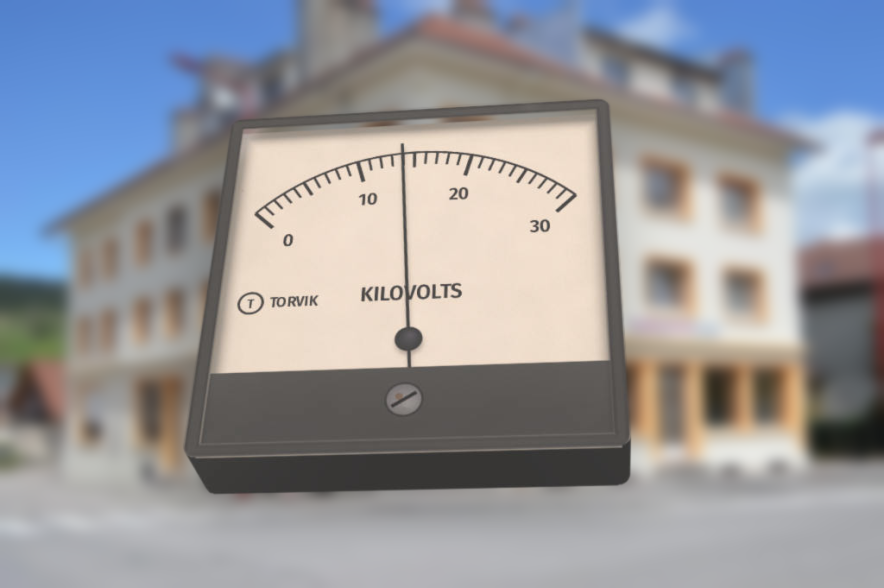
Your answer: 14 kV
